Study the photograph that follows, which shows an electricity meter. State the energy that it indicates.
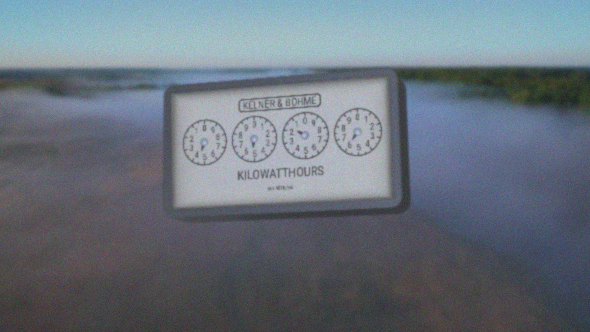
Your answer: 4516 kWh
